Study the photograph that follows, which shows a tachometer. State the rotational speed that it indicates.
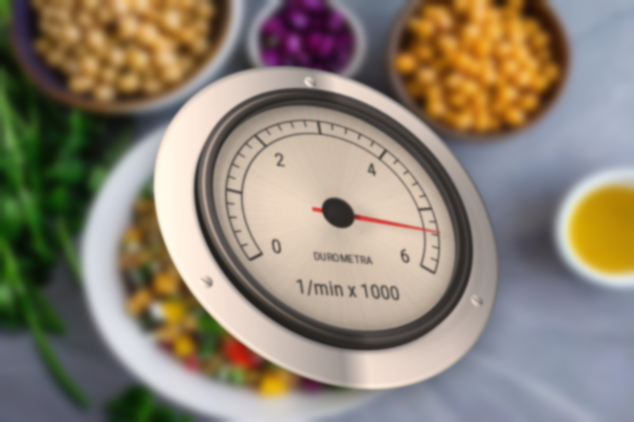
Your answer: 5400 rpm
